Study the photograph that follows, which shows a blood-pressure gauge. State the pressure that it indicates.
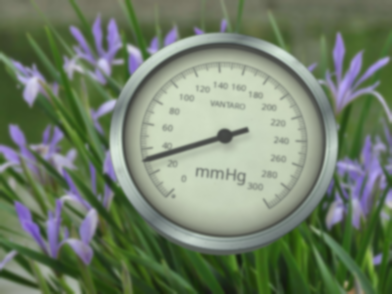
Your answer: 30 mmHg
